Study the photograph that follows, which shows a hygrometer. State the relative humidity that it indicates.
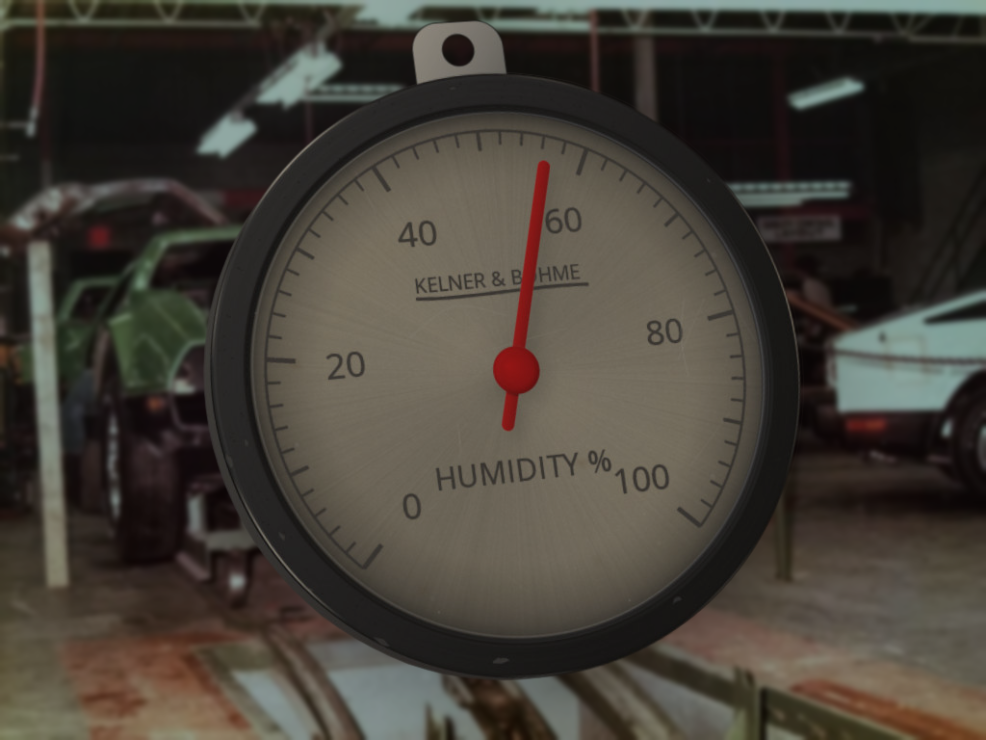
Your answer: 56 %
